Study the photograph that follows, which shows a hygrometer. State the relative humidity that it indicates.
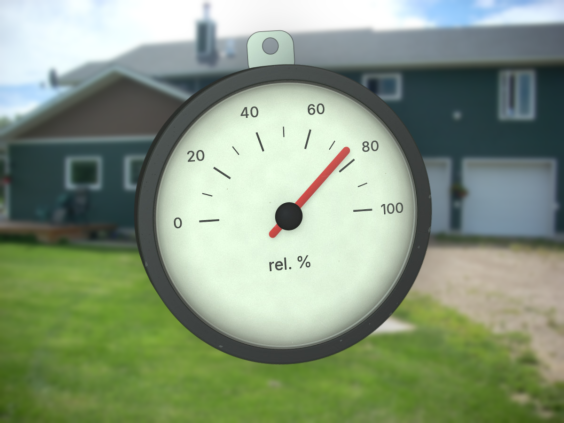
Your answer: 75 %
